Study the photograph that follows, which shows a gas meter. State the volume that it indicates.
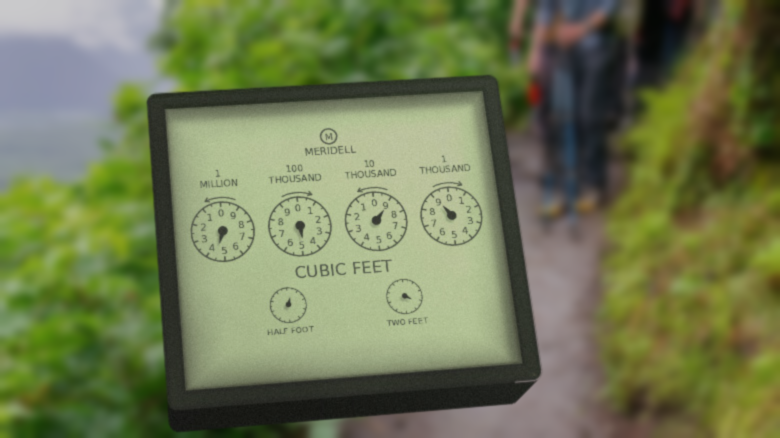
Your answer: 448900 ft³
